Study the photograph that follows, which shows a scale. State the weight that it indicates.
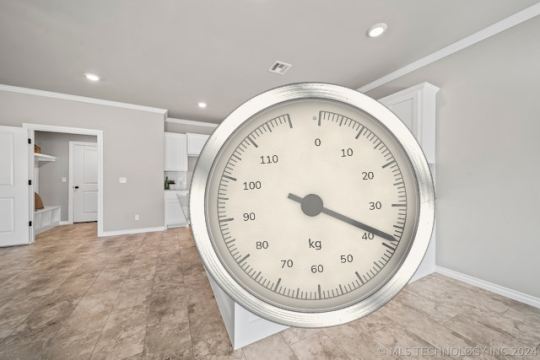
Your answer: 38 kg
